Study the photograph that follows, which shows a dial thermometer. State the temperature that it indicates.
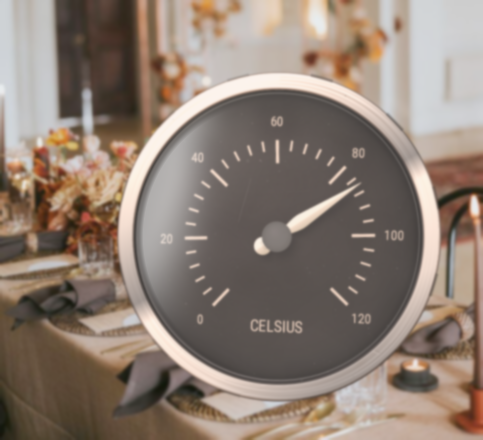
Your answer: 86 °C
